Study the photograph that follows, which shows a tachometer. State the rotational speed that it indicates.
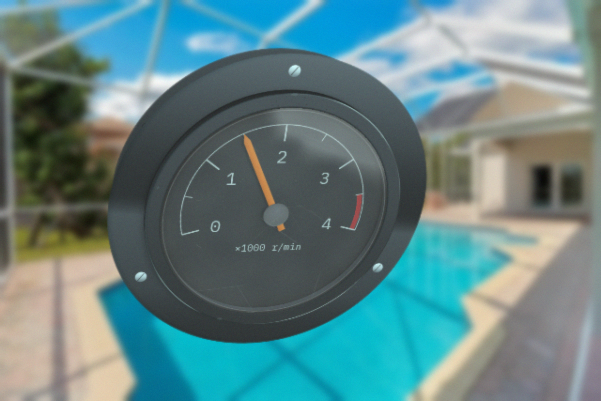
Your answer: 1500 rpm
